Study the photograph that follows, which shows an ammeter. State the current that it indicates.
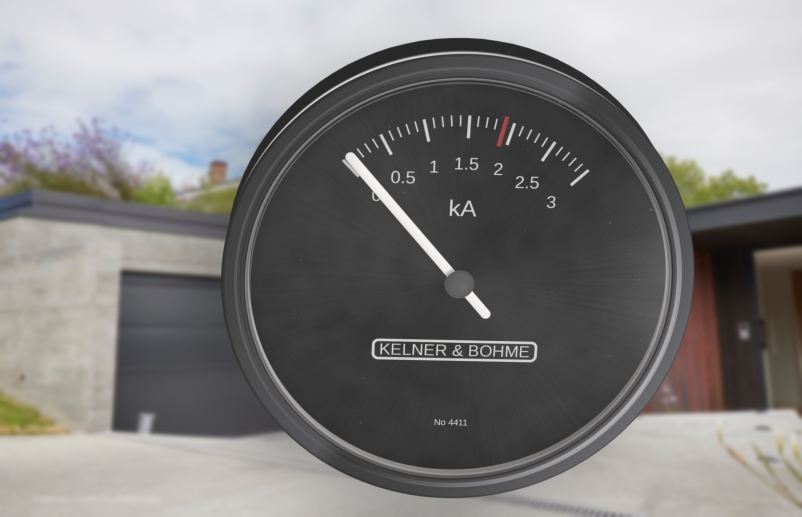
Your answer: 0.1 kA
